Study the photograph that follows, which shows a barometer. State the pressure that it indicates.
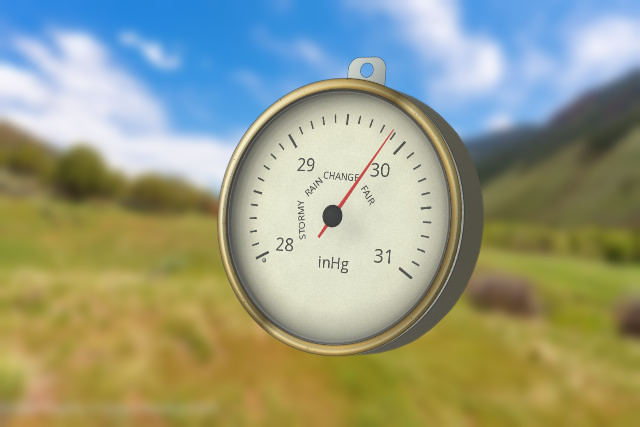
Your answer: 29.9 inHg
